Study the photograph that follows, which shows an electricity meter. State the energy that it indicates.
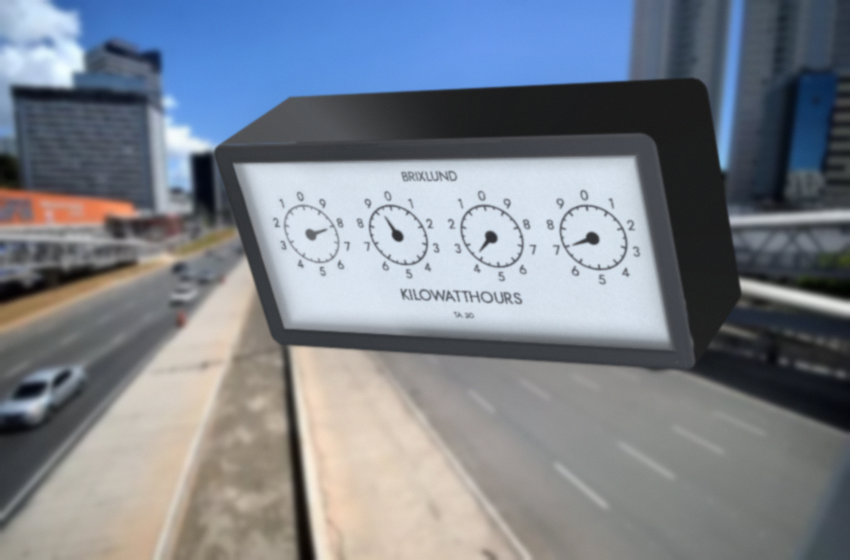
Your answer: 7937 kWh
